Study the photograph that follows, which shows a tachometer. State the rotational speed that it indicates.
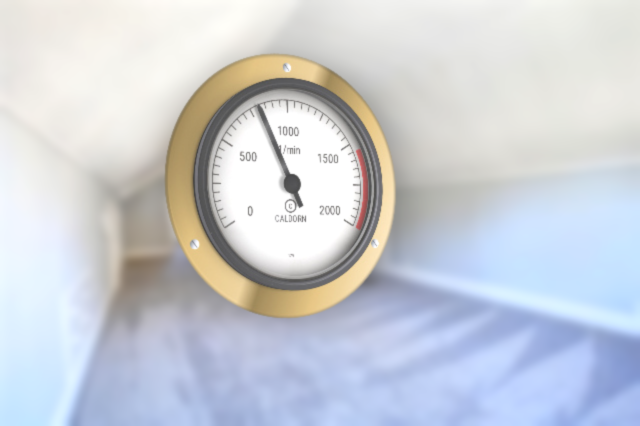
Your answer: 800 rpm
